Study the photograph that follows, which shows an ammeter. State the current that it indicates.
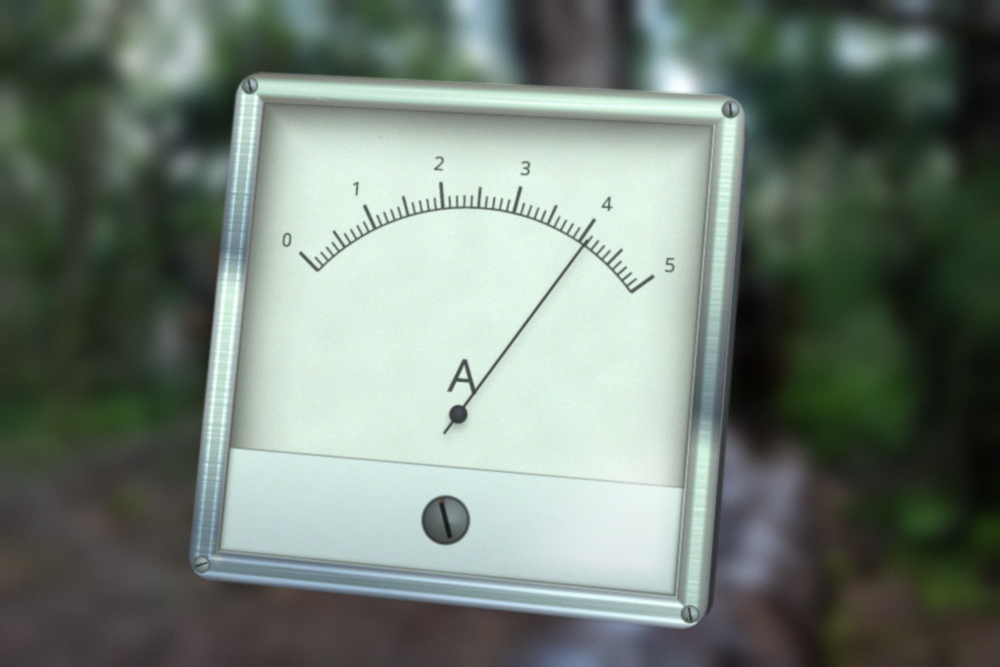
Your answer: 4.1 A
